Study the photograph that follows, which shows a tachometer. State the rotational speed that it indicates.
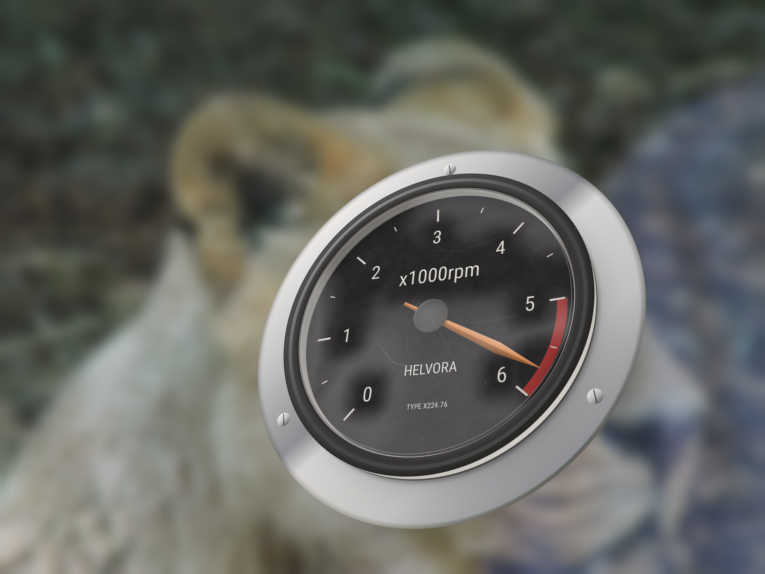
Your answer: 5750 rpm
